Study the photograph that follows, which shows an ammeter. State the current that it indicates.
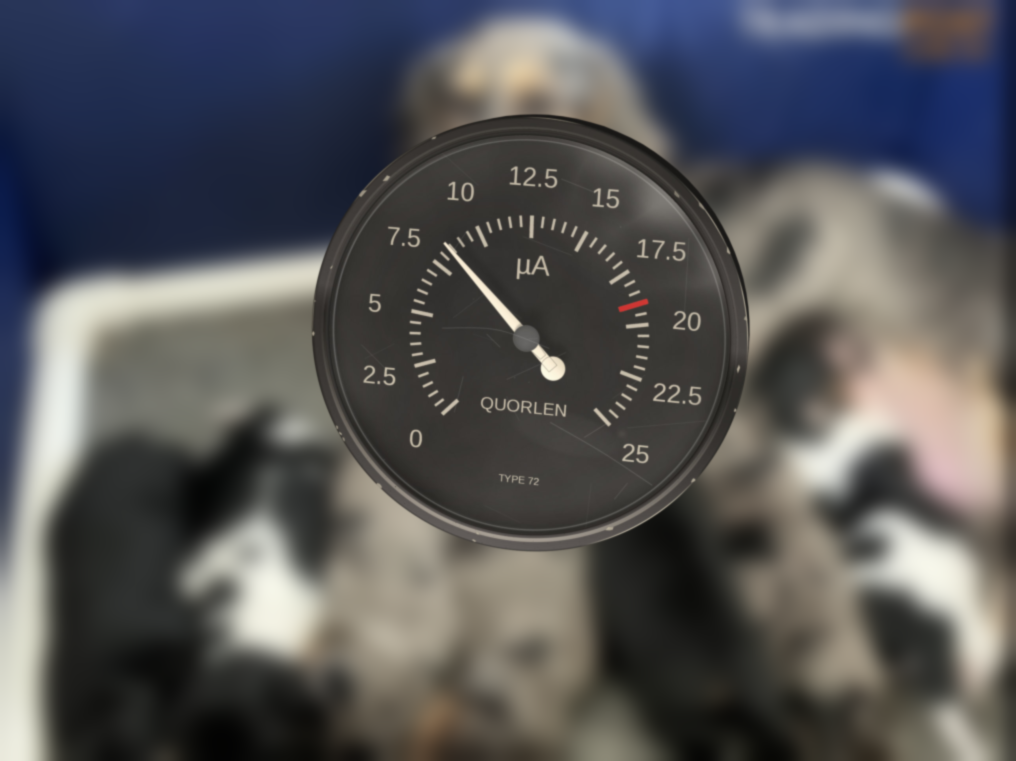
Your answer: 8.5 µA
